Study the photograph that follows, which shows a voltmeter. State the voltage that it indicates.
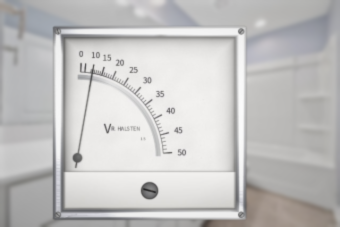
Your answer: 10 V
